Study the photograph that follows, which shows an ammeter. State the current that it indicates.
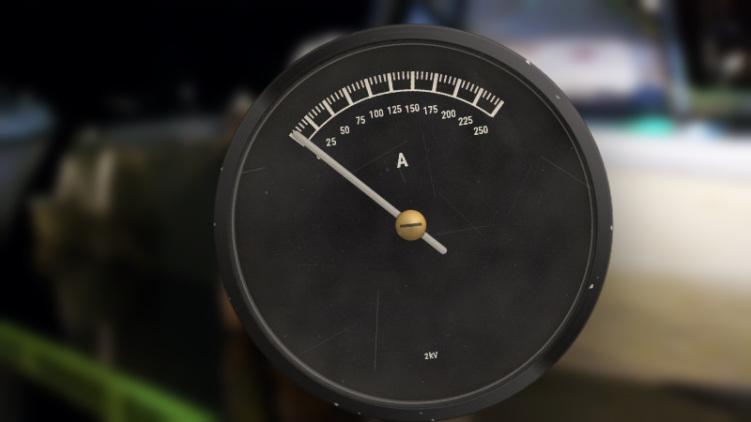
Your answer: 5 A
